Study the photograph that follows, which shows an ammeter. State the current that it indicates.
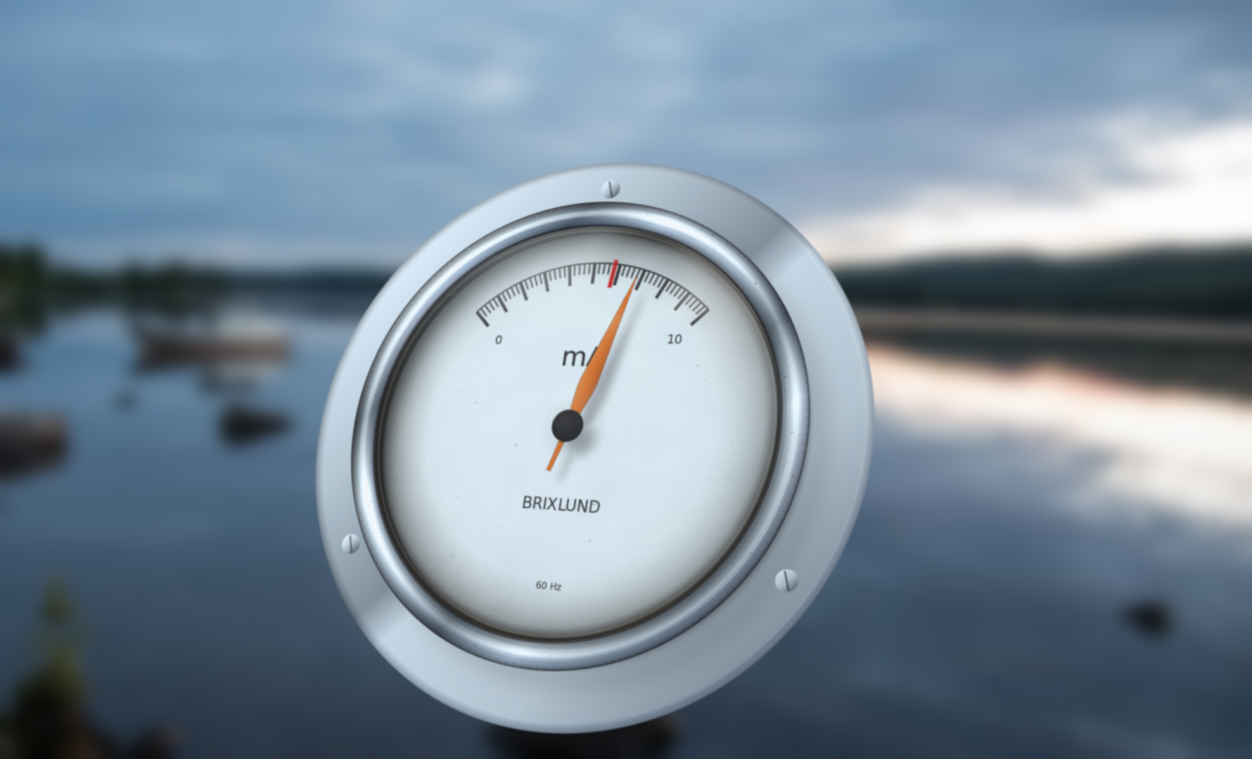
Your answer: 7 mA
